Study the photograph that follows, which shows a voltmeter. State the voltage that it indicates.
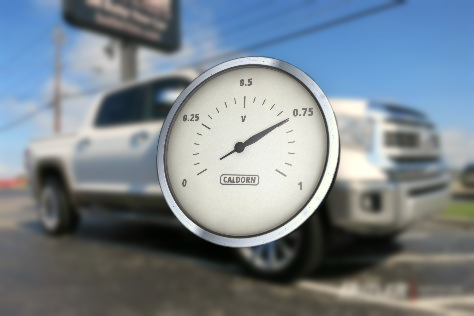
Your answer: 0.75 V
